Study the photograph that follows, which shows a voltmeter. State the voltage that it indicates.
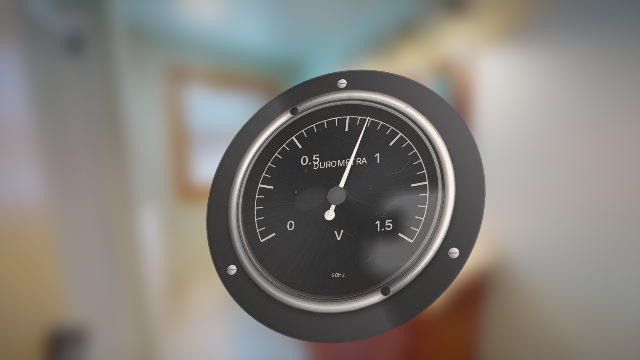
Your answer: 0.85 V
